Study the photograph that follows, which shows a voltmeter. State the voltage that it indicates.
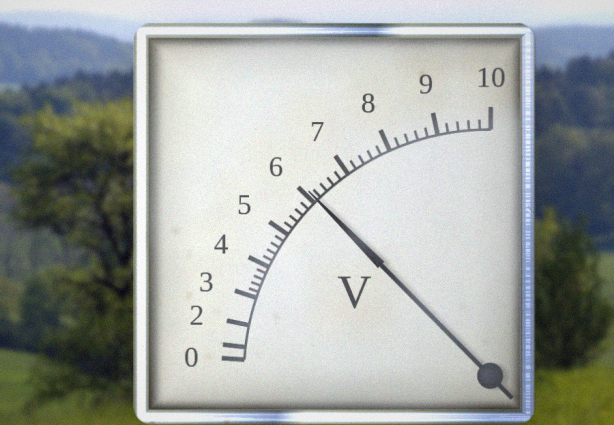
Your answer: 6.1 V
